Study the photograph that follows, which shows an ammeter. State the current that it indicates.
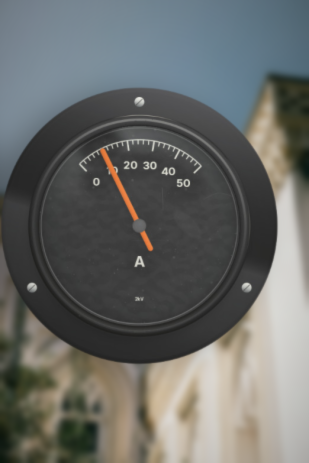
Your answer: 10 A
